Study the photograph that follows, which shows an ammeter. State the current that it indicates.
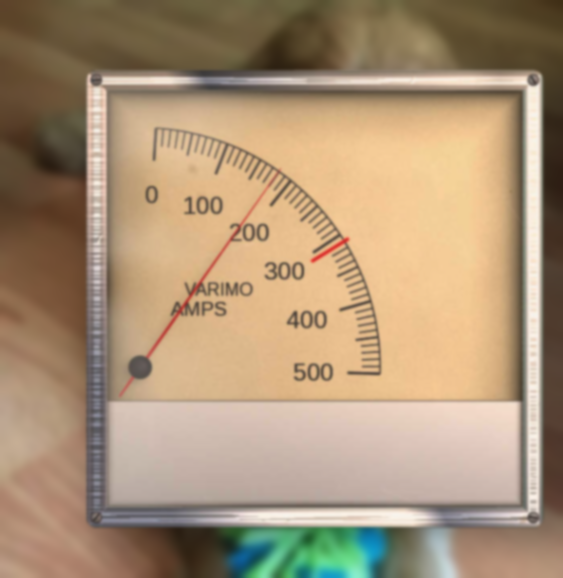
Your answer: 180 A
